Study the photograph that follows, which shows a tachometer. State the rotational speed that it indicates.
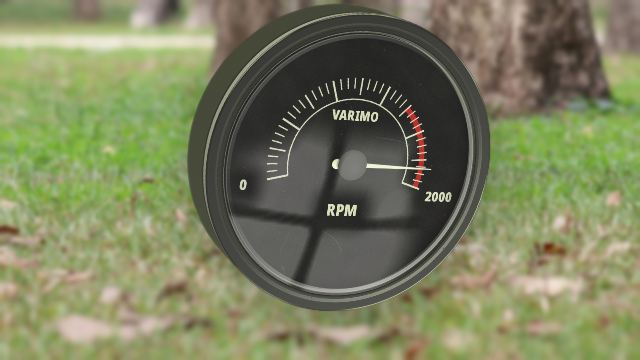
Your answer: 1850 rpm
